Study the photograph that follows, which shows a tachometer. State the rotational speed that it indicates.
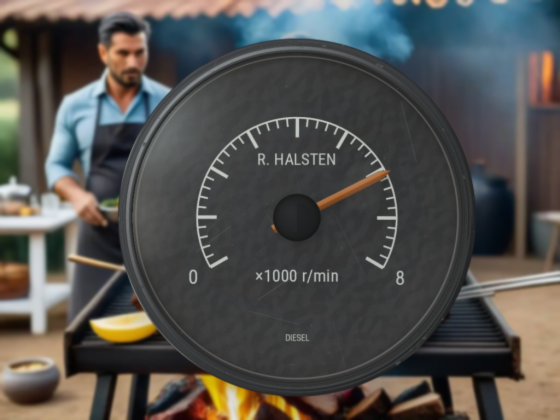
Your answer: 6100 rpm
